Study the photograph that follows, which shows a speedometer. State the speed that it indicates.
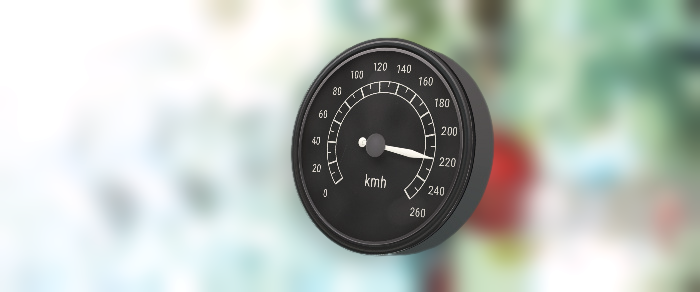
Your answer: 220 km/h
